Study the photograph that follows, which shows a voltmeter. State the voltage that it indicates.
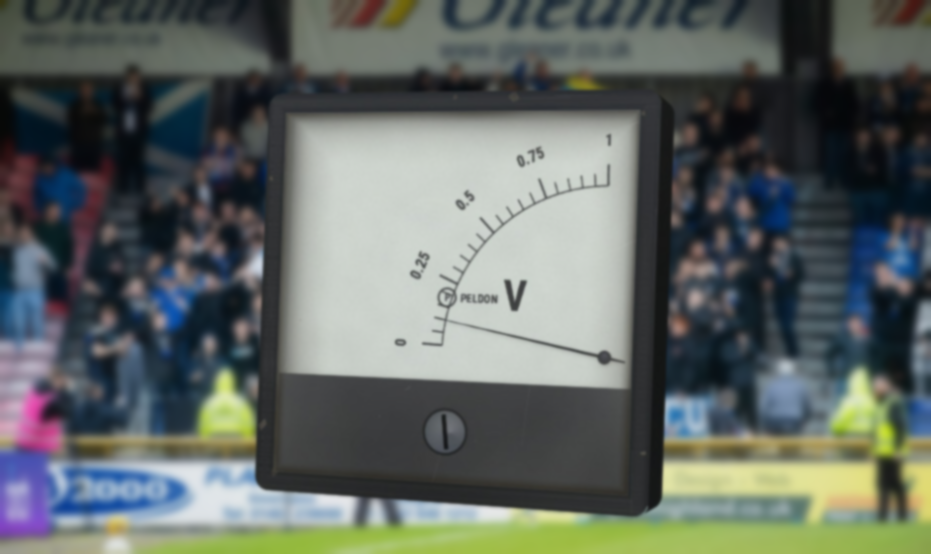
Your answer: 0.1 V
